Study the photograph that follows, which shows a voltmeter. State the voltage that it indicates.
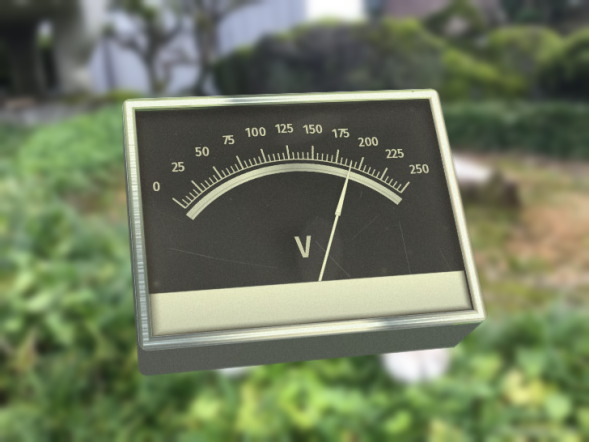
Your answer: 190 V
